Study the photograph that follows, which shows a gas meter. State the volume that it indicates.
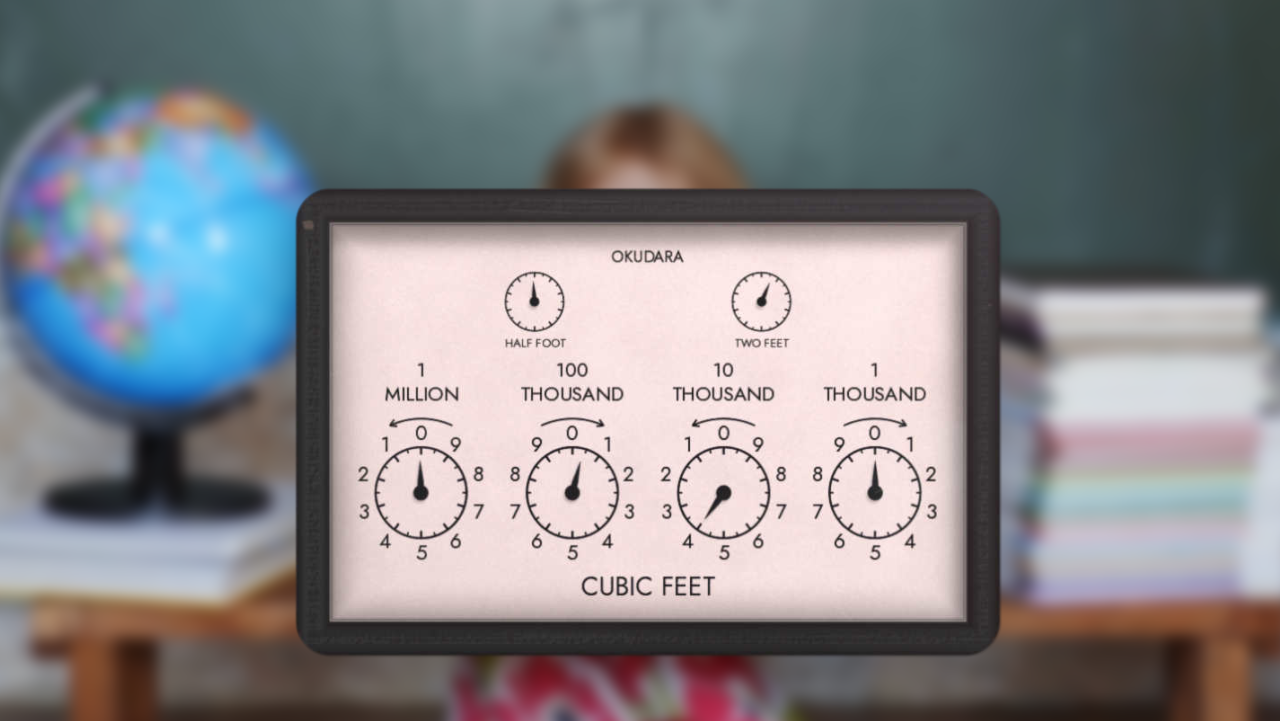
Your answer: 4000 ft³
